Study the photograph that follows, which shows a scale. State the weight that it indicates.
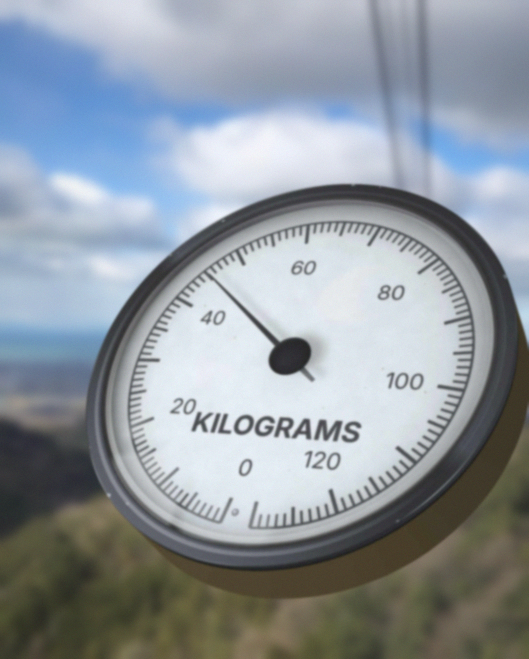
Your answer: 45 kg
